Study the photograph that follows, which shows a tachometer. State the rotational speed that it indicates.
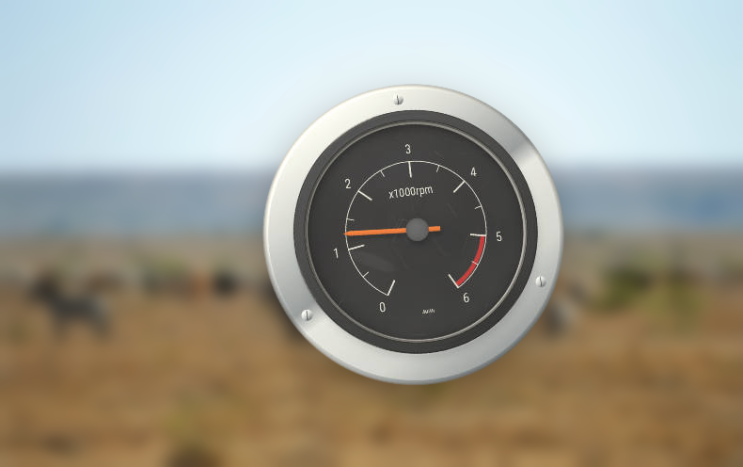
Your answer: 1250 rpm
